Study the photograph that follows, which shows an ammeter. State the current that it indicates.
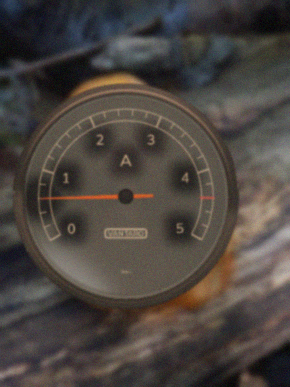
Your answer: 0.6 A
